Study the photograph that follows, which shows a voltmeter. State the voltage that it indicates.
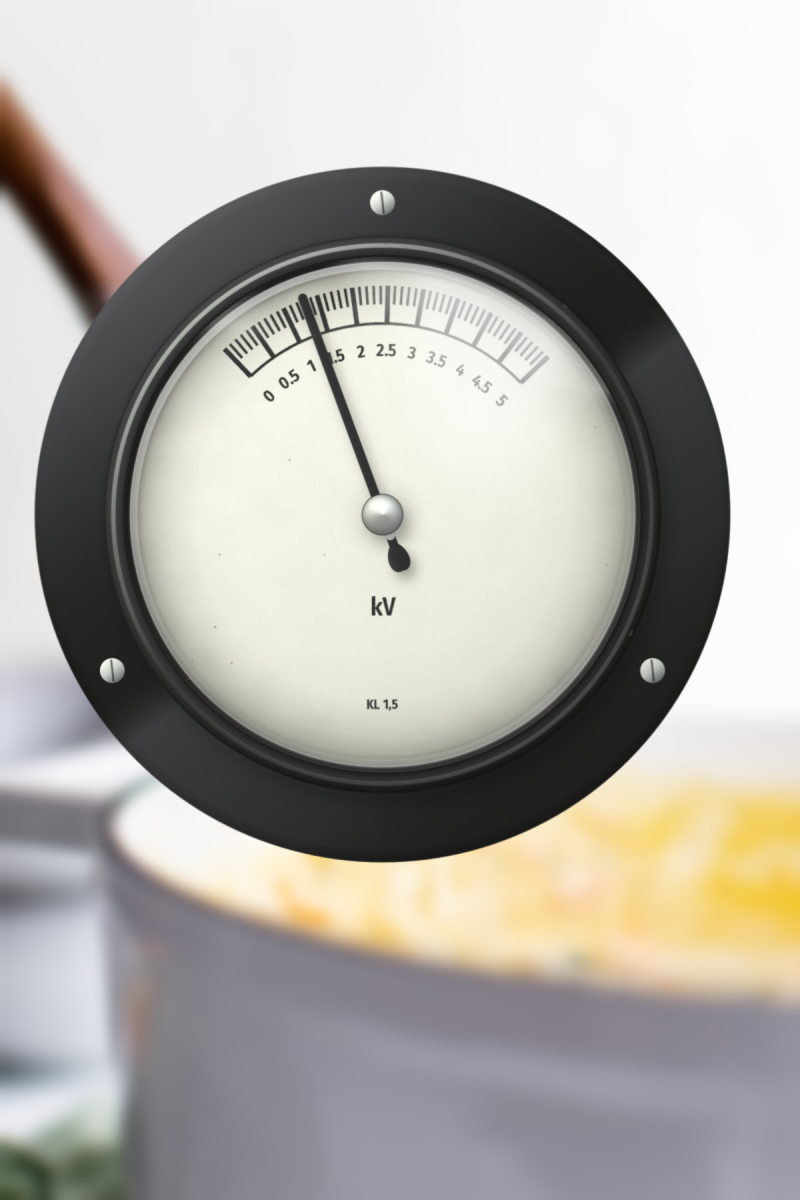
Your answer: 1.3 kV
